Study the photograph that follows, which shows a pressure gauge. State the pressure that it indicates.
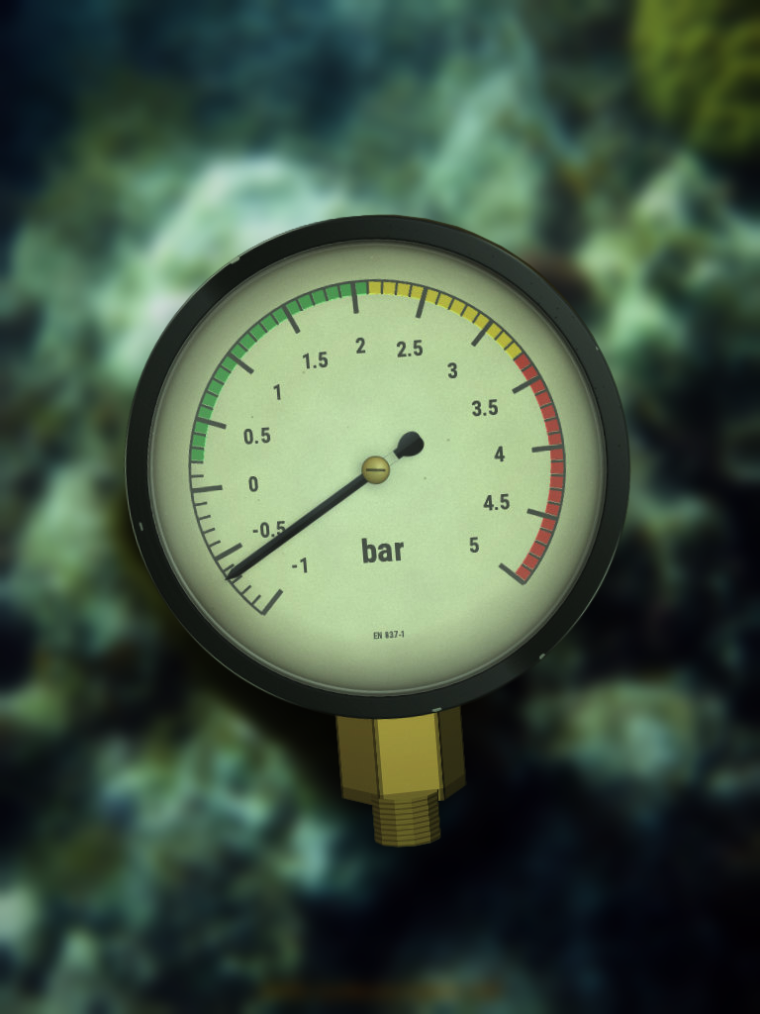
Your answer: -0.65 bar
